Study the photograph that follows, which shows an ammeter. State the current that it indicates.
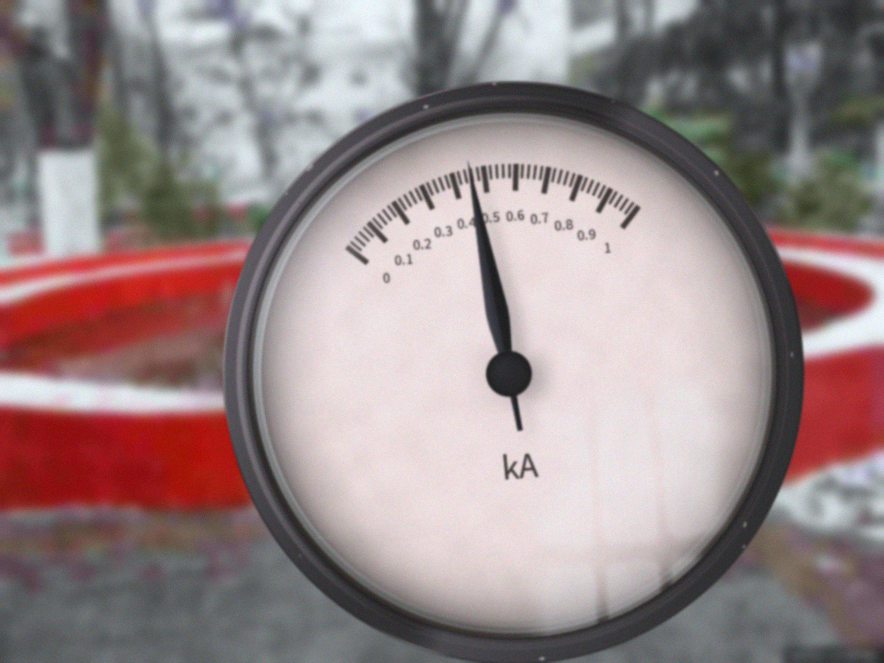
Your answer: 0.46 kA
